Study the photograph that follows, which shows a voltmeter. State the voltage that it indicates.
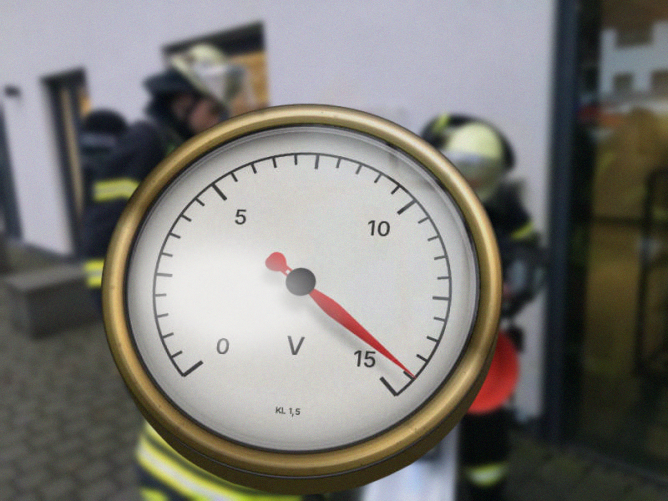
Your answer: 14.5 V
